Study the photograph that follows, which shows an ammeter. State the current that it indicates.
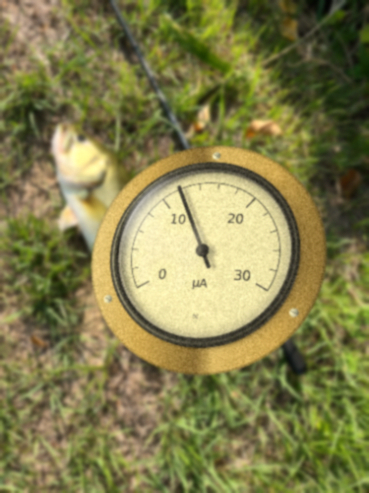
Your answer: 12 µA
